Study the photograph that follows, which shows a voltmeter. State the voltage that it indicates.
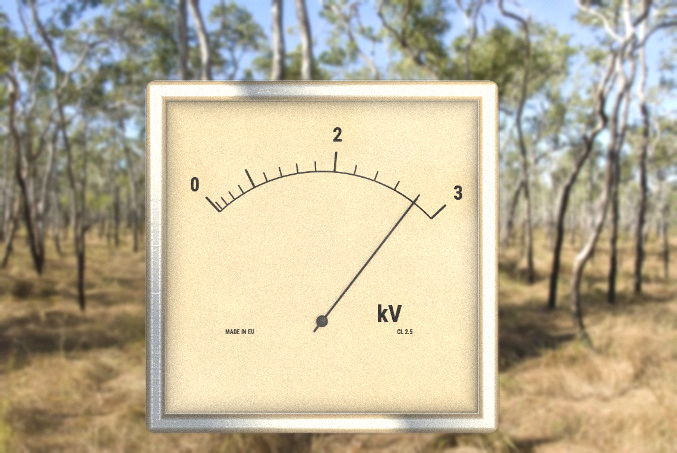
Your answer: 2.8 kV
